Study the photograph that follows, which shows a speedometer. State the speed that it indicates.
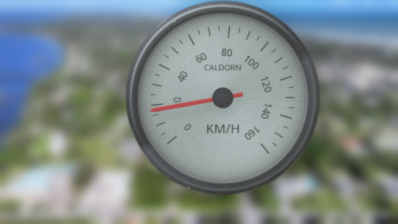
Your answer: 17.5 km/h
